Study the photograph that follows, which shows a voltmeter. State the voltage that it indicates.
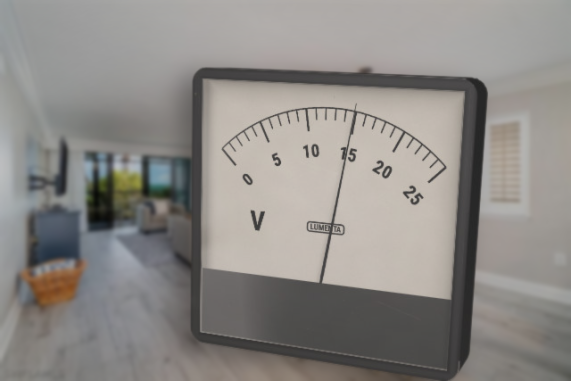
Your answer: 15 V
